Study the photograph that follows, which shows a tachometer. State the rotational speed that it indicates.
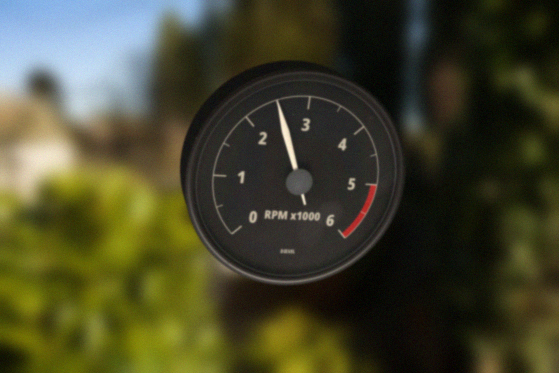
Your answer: 2500 rpm
